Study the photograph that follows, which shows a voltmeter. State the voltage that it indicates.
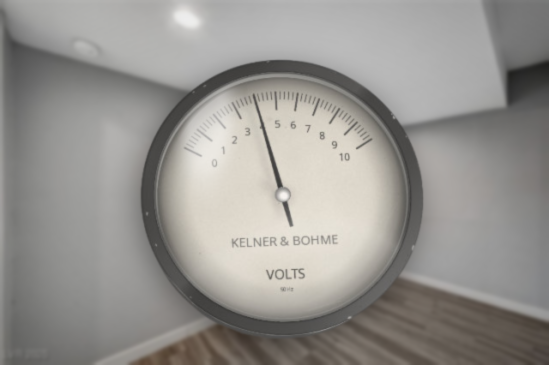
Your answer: 4 V
